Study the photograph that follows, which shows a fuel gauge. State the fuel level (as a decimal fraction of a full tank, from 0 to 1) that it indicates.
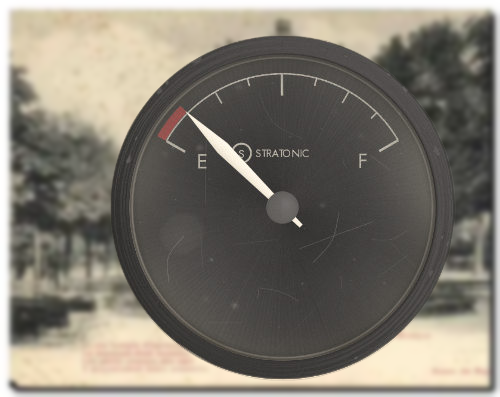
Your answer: 0.125
